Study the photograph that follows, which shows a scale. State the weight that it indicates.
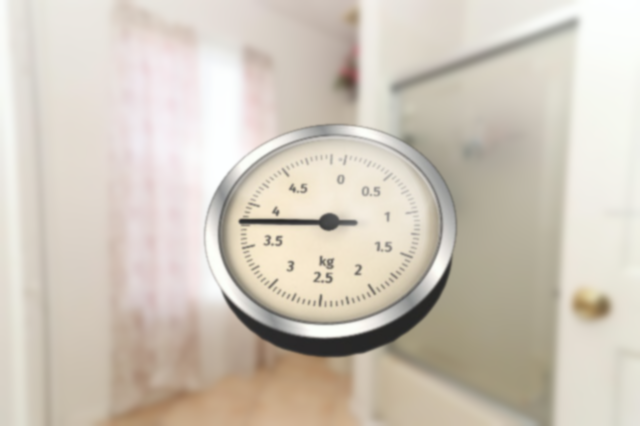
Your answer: 3.75 kg
